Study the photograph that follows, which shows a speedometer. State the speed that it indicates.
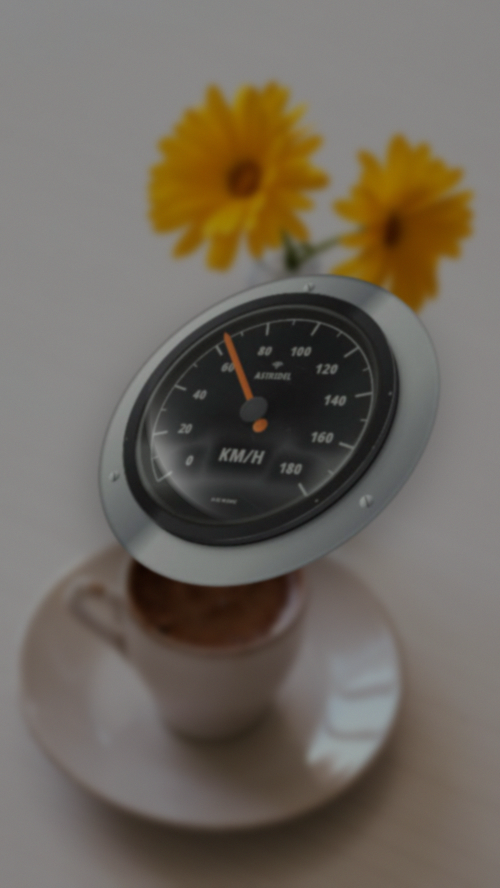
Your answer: 65 km/h
